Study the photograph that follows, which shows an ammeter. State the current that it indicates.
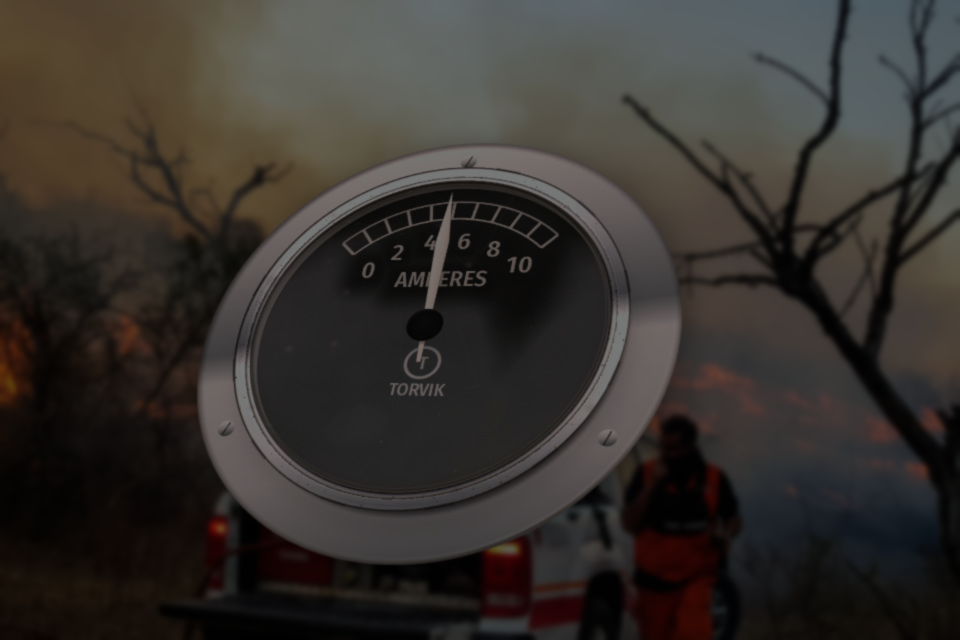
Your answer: 5 A
